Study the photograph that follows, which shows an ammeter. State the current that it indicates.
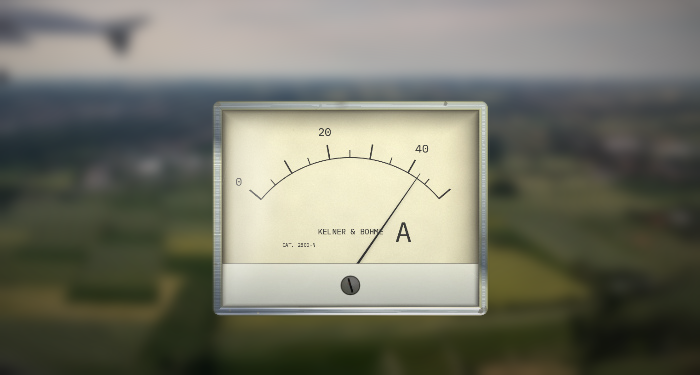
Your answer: 42.5 A
